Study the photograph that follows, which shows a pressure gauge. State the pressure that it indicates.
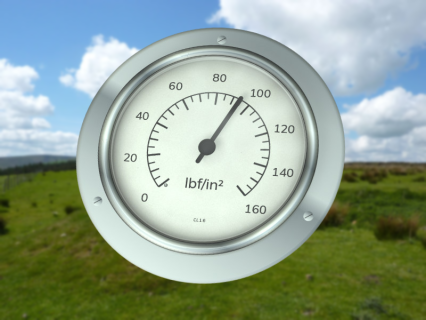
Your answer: 95 psi
